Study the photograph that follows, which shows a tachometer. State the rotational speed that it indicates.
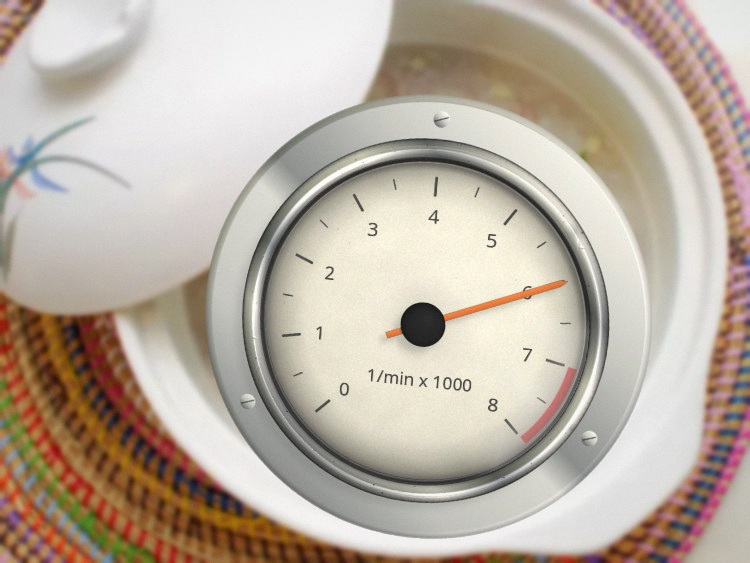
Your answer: 6000 rpm
